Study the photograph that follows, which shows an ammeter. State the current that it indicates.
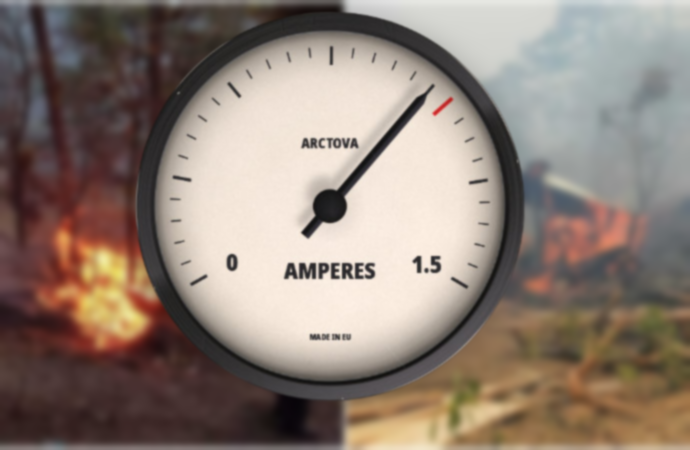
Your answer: 1 A
